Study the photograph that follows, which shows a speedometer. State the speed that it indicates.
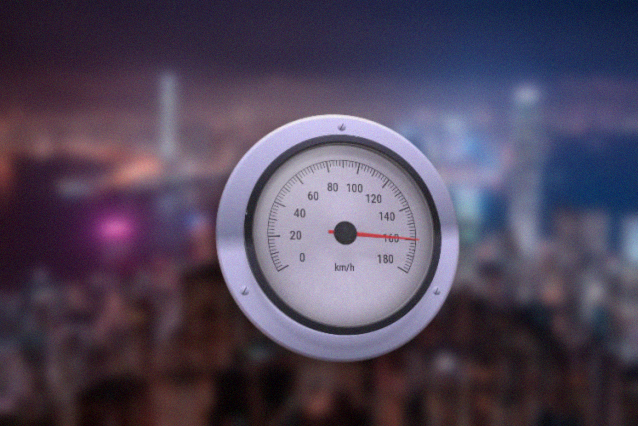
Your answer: 160 km/h
